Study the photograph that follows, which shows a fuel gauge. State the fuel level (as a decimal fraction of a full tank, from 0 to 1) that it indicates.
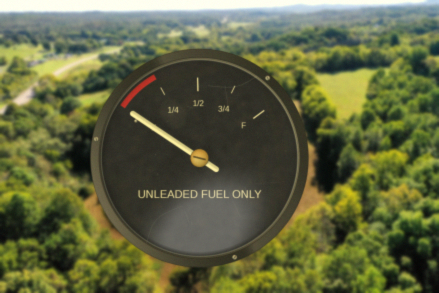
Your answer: 0
